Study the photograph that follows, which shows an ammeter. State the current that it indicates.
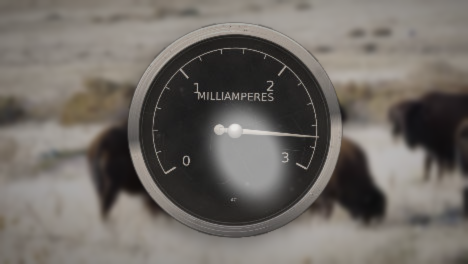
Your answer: 2.7 mA
